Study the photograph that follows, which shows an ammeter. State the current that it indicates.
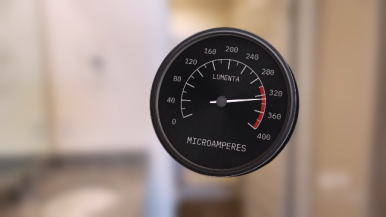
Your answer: 330 µA
